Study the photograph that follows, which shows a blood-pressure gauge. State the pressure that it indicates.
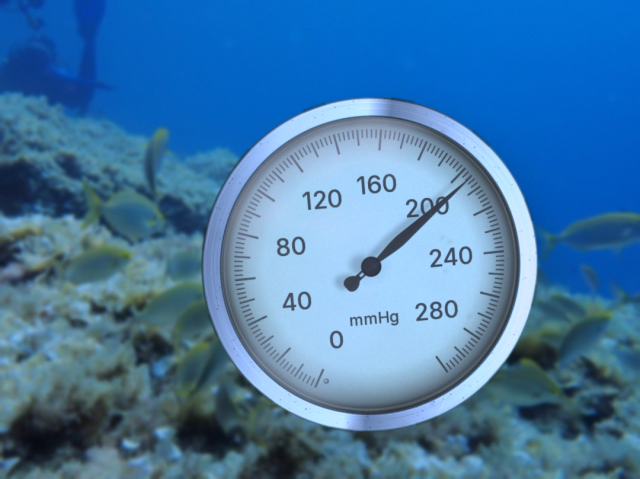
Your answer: 204 mmHg
